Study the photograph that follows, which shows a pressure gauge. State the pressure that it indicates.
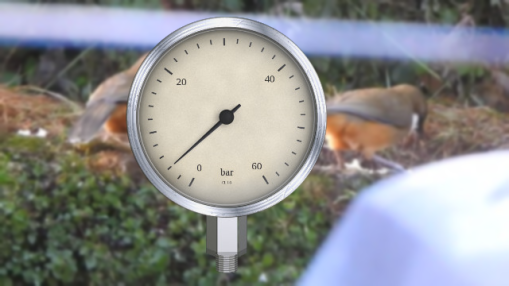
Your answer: 4 bar
